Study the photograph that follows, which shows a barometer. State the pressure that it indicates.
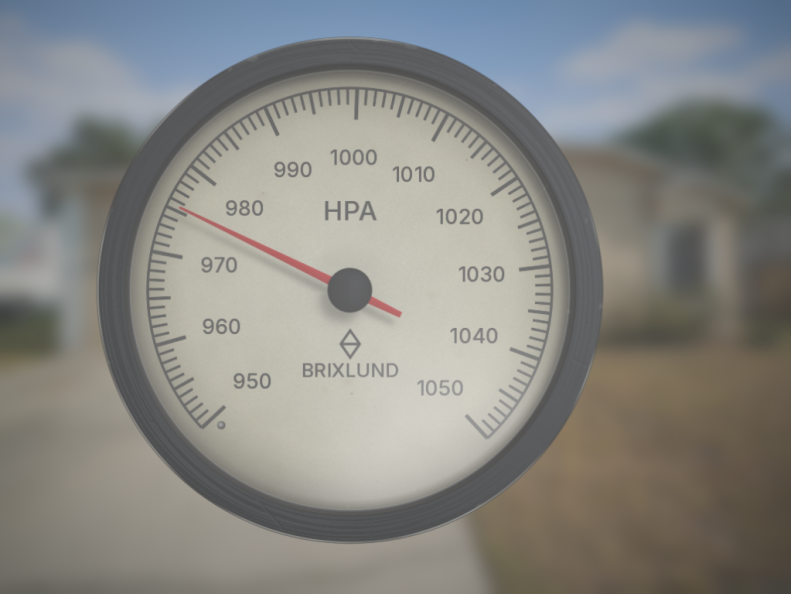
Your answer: 975.5 hPa
